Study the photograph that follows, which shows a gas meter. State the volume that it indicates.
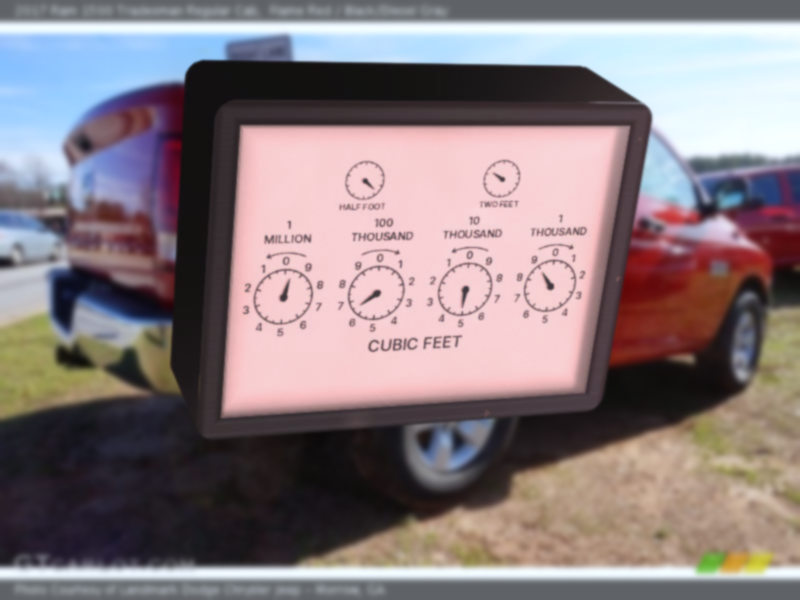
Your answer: 964900 ft³
